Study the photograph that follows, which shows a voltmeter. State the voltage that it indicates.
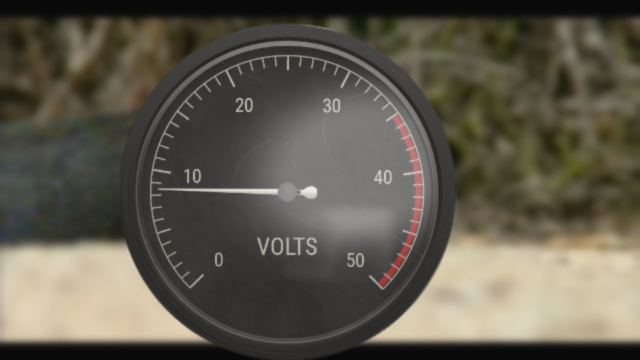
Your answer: 8.5 V
